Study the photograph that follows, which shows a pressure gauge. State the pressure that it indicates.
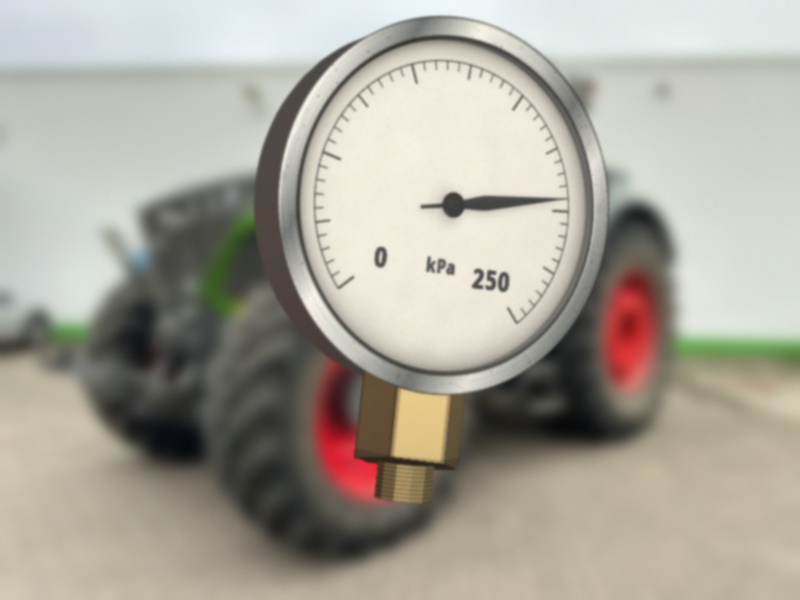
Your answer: 195 kPa
